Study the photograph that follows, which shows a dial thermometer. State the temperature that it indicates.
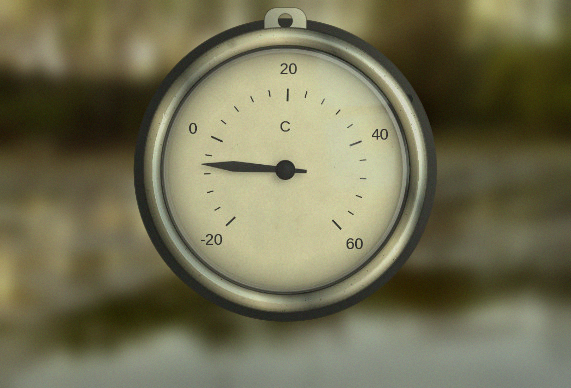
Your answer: -6 °C
